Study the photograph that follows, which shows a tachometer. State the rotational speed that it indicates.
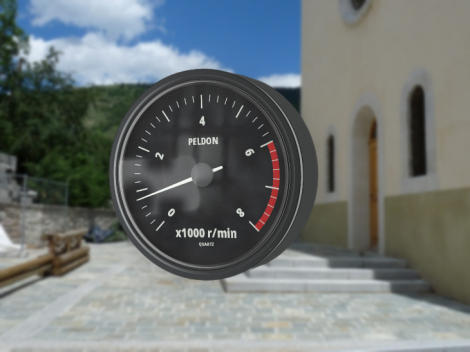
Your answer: 800 rpm
